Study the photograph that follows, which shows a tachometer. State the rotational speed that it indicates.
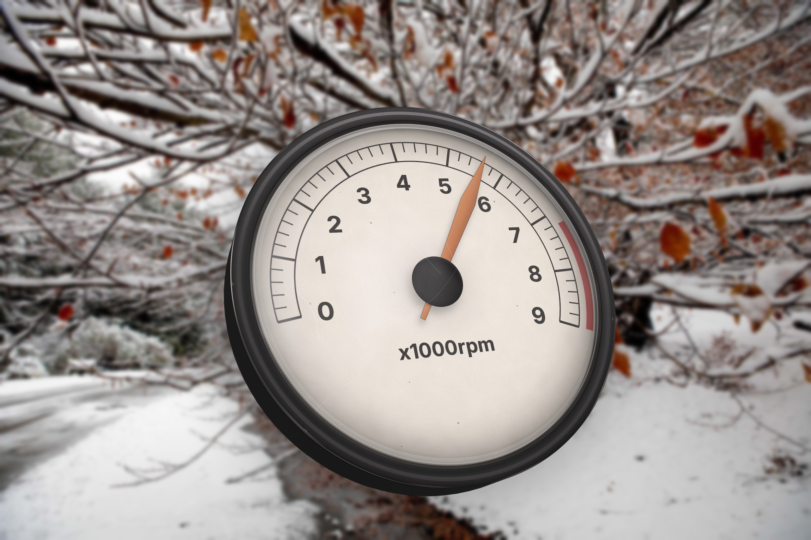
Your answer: 5600 rpm
